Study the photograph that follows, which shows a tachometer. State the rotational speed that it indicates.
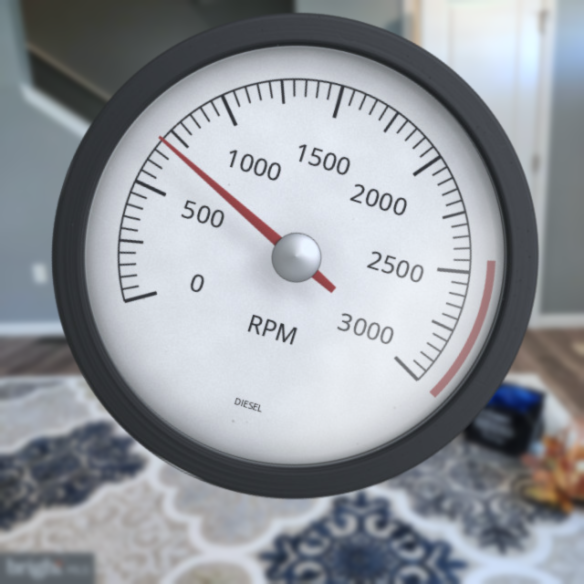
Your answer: 700 rpm
